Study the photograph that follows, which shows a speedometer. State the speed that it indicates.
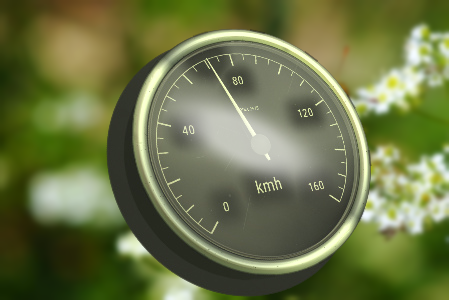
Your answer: 70 km/h
